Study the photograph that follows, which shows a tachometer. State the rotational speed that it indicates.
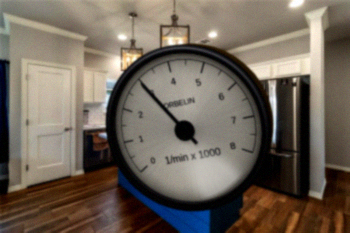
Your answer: 3000 rpm
